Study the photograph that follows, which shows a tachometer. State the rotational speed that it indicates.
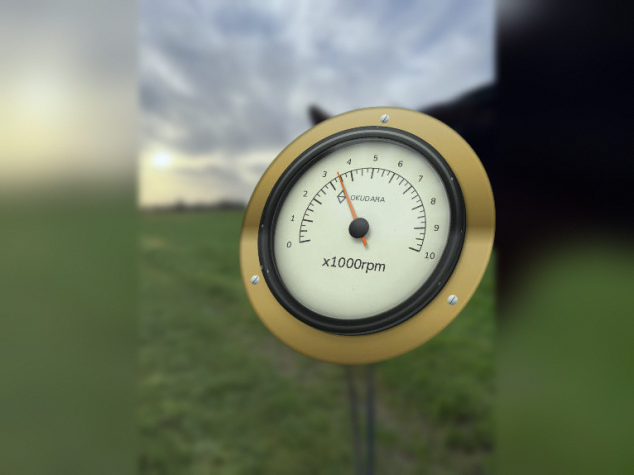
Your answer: 3500 rpm
